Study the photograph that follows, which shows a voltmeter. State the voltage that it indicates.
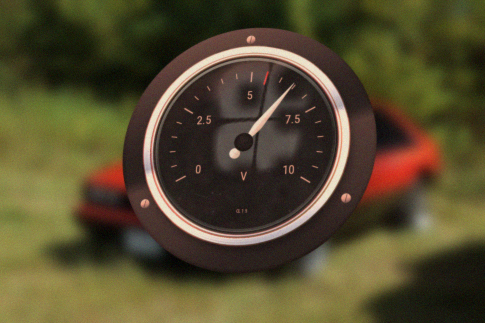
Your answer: 6.5 V
